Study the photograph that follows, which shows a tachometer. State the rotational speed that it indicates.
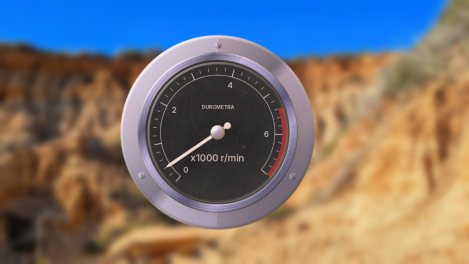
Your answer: 400 rpm
